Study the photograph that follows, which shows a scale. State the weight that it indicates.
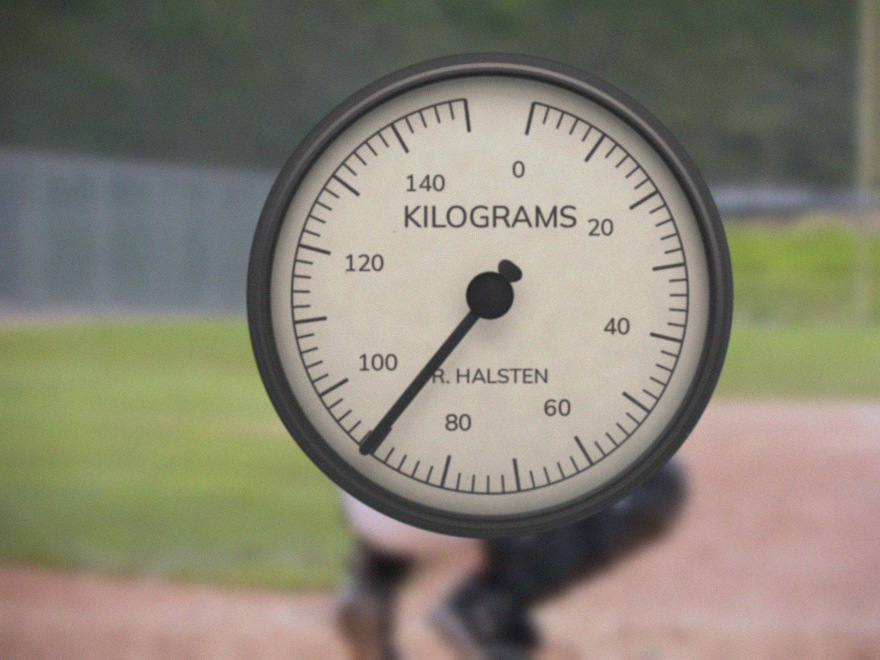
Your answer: 91 kg
